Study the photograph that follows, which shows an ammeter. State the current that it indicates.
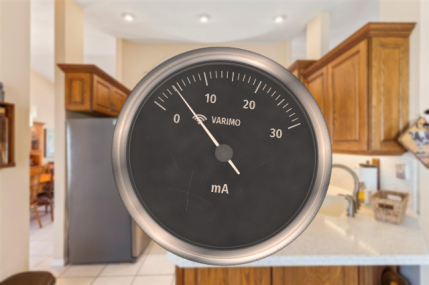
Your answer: 4 mA
